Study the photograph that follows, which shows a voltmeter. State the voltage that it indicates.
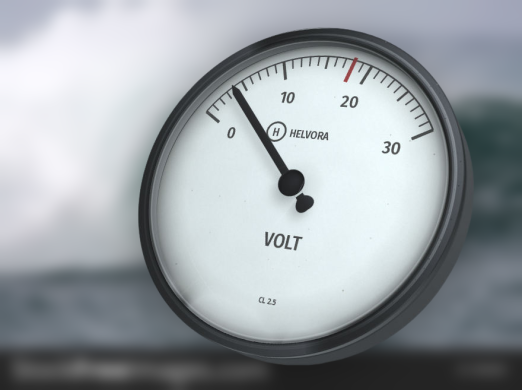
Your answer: 4 V
